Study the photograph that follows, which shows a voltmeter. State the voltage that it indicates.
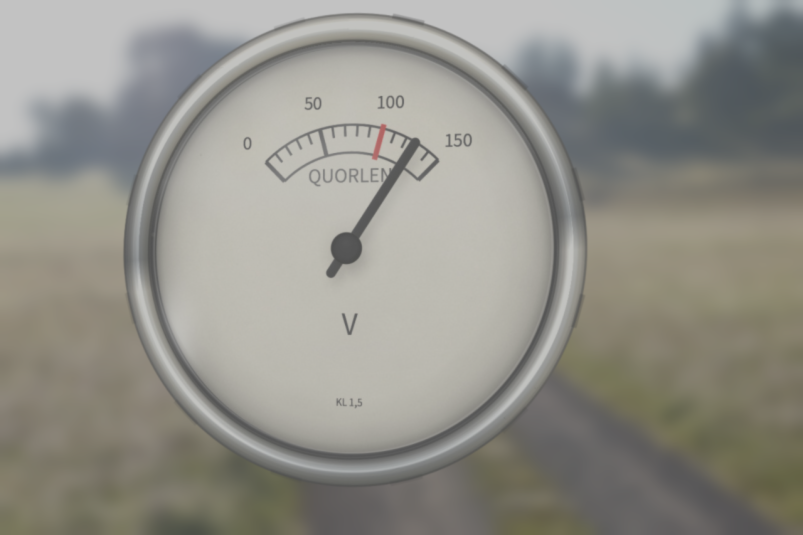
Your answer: 130 V
